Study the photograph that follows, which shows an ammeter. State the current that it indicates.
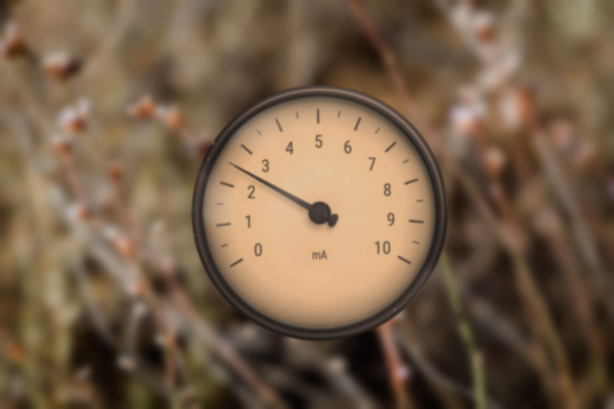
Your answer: 2.5 mA
